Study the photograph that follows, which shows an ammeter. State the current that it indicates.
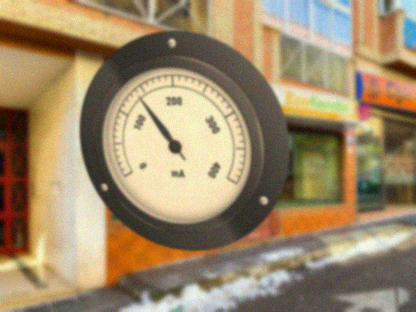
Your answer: 140 mA
